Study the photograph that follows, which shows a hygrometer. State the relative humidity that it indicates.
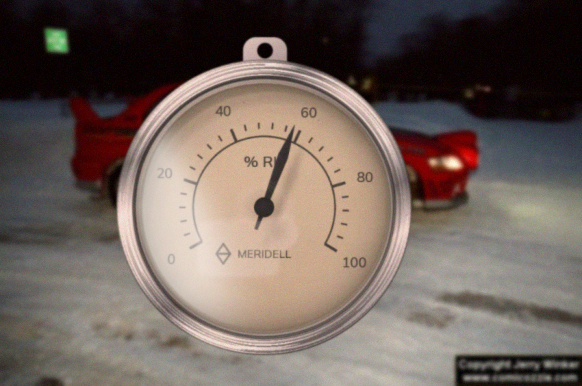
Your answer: 58 %
